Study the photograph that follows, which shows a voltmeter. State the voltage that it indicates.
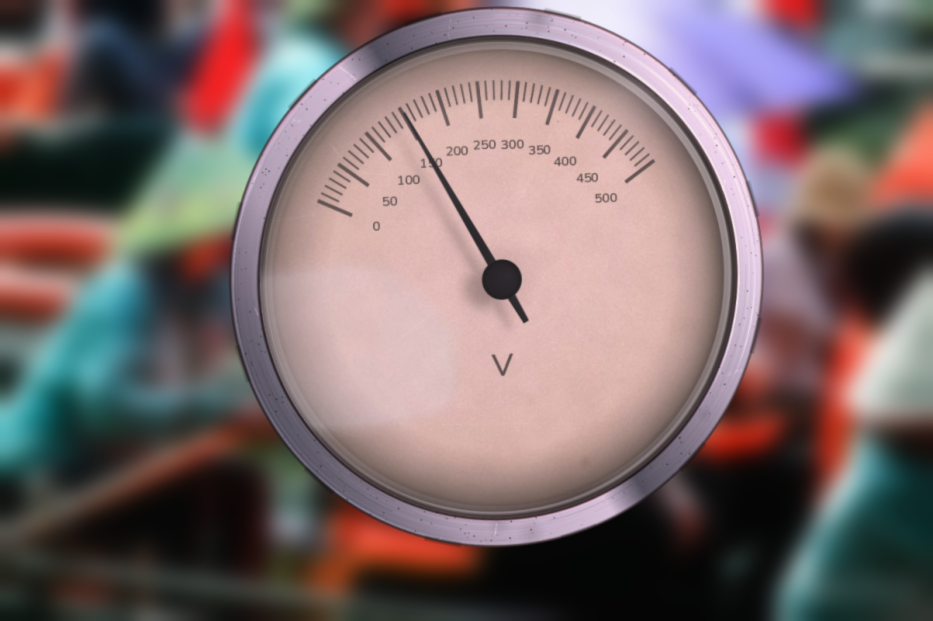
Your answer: 150 V
